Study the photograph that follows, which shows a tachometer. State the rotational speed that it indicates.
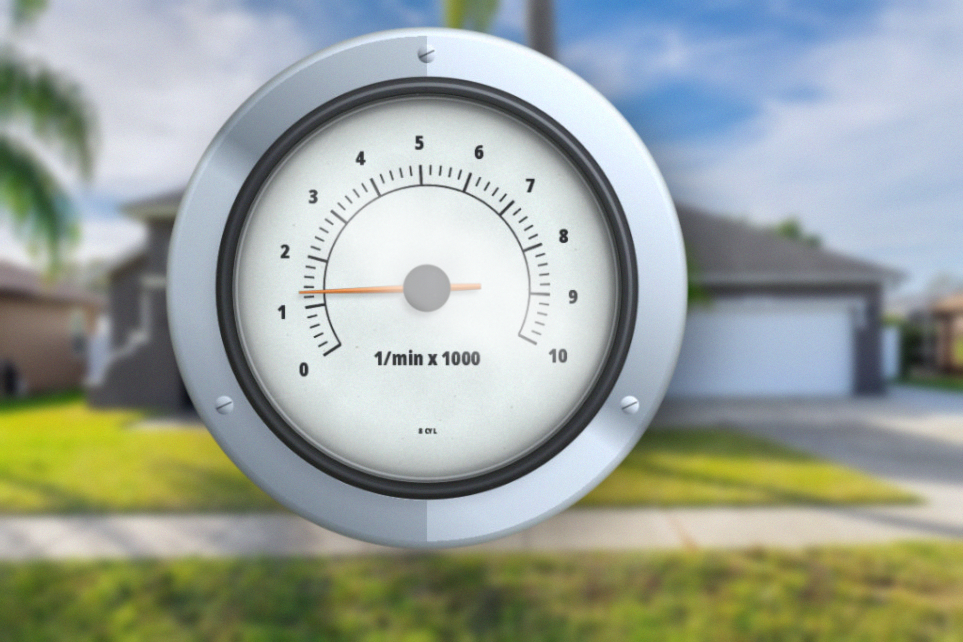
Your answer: 1300 rpm
